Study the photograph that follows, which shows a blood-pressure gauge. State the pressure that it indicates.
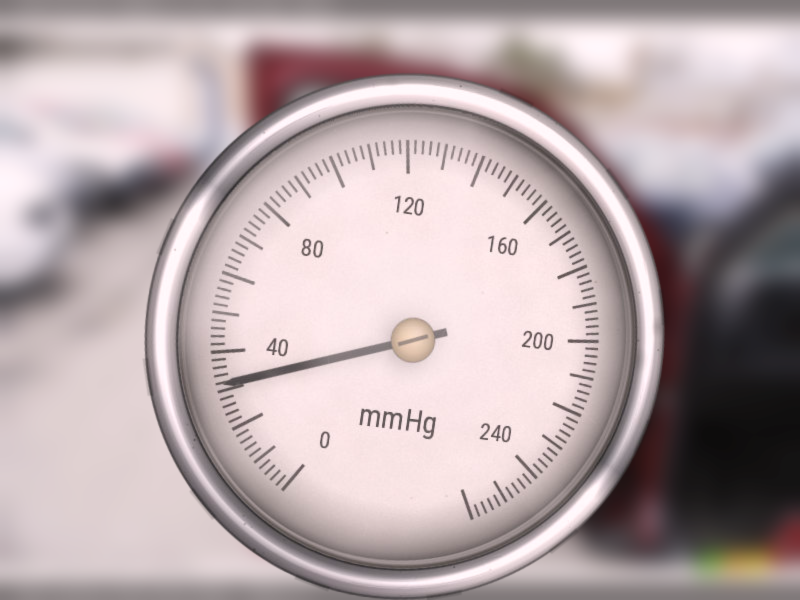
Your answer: 32 mmHg
